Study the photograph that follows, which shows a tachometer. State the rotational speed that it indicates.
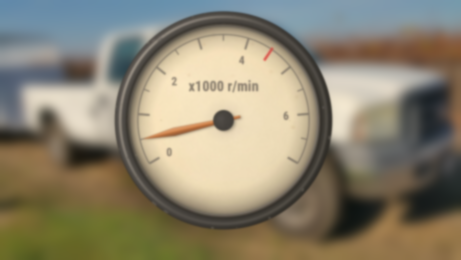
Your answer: 500 rpm
